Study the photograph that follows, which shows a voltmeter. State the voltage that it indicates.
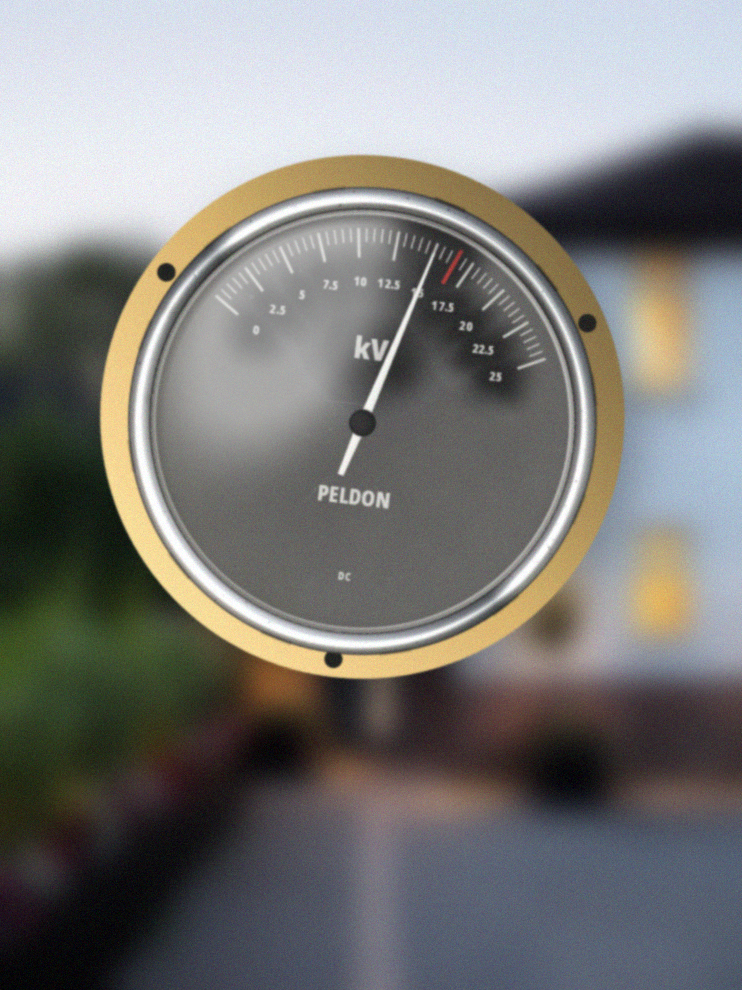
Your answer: 15 kV
